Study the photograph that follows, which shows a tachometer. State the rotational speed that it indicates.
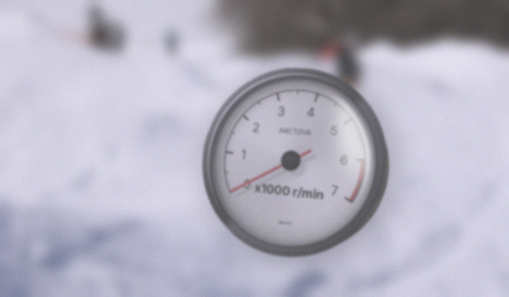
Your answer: 0 rpm
